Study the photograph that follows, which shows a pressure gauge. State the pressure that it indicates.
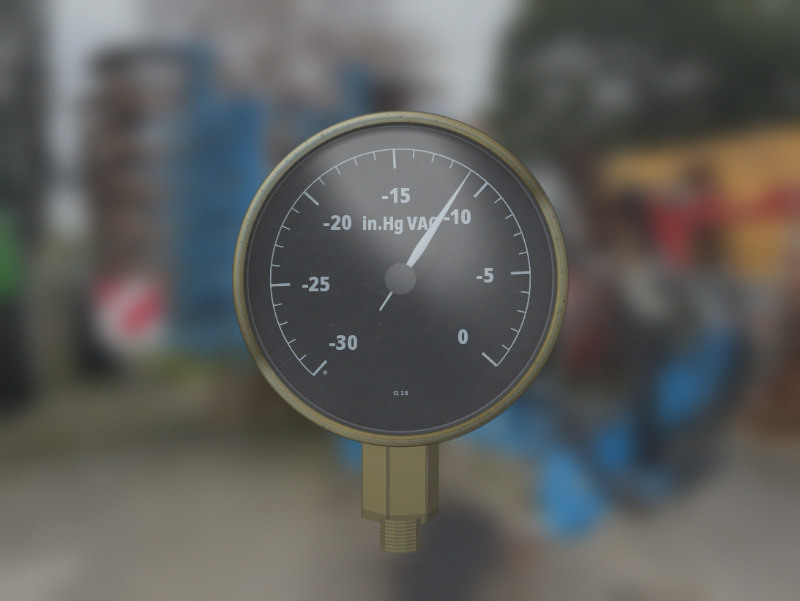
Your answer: -11 inHg
